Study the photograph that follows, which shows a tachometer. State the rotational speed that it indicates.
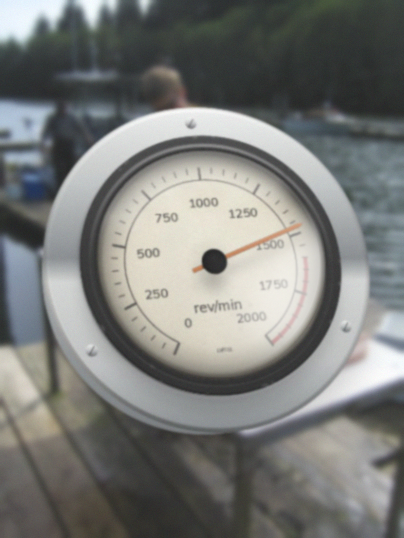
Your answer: 1475 rpm
